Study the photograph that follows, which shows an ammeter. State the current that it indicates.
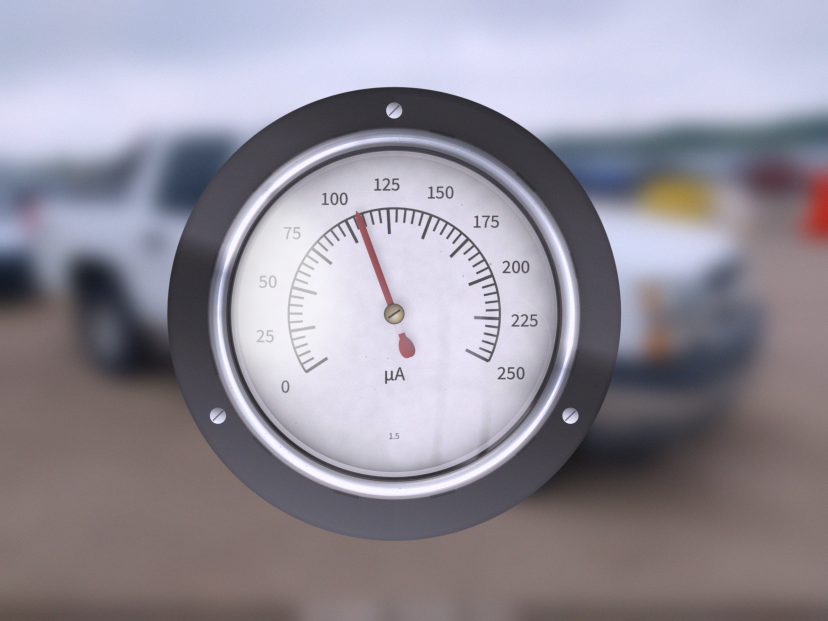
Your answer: 107.5 µA
